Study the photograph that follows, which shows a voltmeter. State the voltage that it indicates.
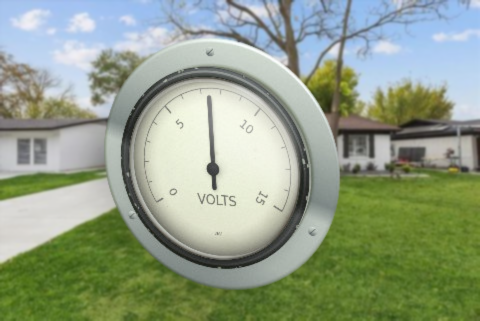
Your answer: 7.5 V
